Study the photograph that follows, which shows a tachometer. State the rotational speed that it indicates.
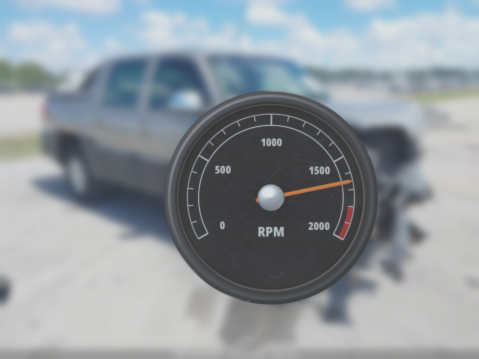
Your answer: 1650 rpm
